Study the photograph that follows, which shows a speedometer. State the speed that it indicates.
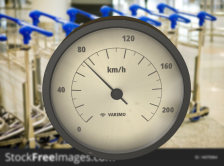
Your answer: 75 km/h
